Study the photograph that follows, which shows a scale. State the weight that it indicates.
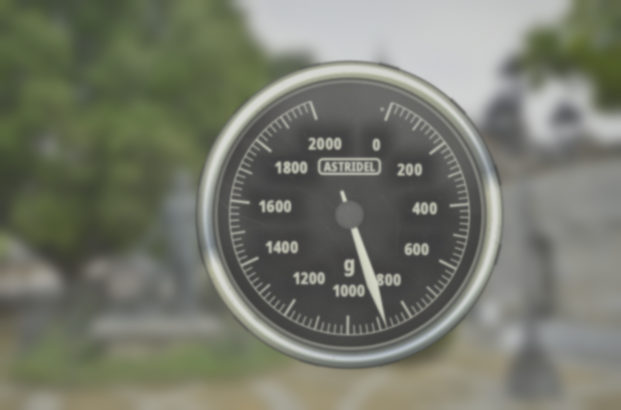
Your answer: 880 g
